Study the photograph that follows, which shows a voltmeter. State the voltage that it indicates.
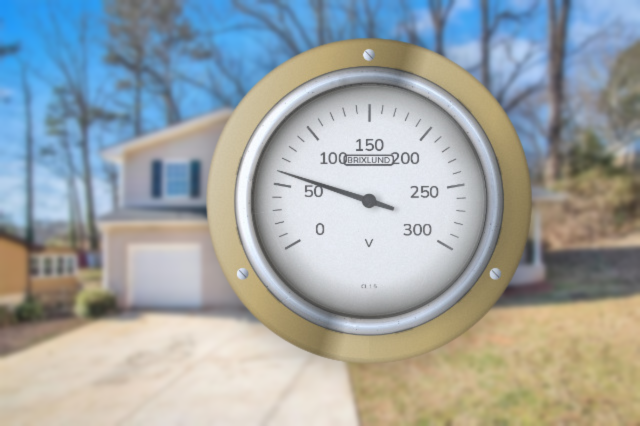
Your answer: 60 V
